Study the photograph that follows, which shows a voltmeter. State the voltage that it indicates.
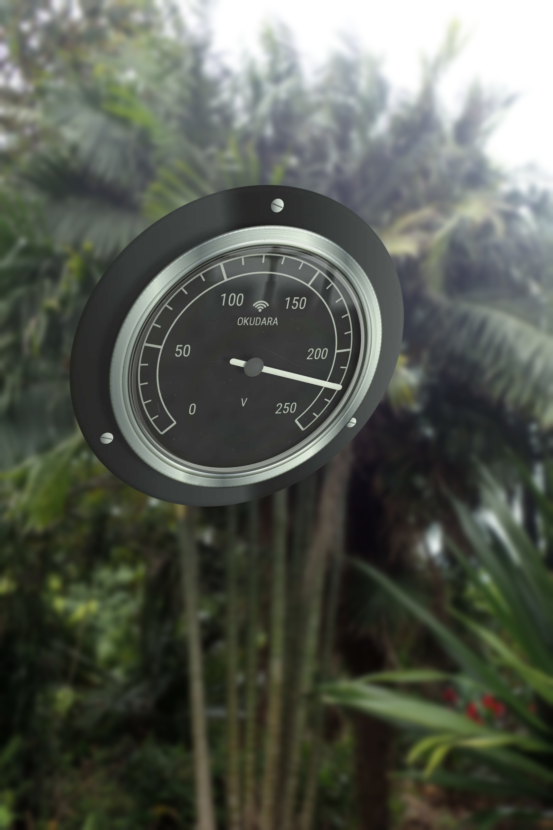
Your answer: 220 V
